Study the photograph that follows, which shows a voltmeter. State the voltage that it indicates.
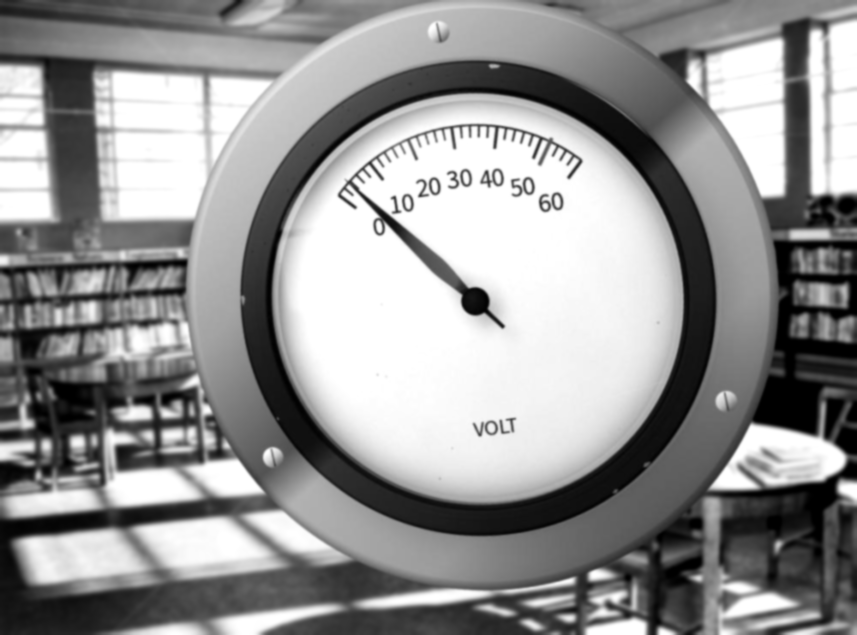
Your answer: 4 V
